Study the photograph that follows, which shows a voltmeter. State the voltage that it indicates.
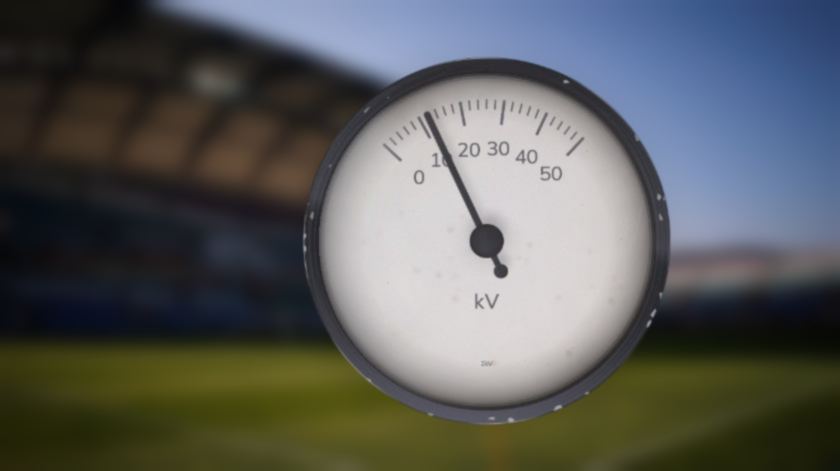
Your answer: 12 kV
